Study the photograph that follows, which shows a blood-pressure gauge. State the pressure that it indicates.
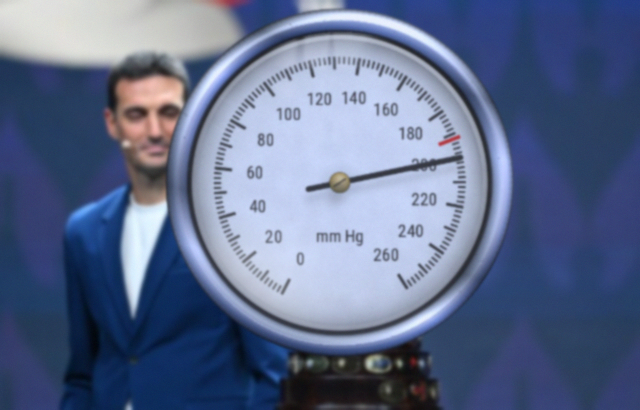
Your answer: 200 mmHg
